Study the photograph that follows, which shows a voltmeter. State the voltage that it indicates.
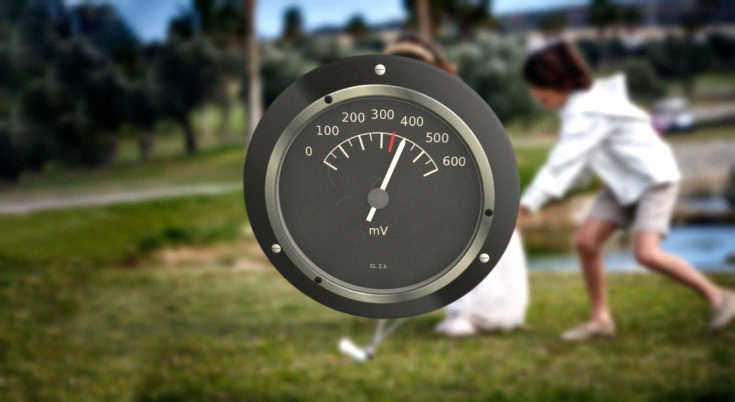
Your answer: 400 mV
